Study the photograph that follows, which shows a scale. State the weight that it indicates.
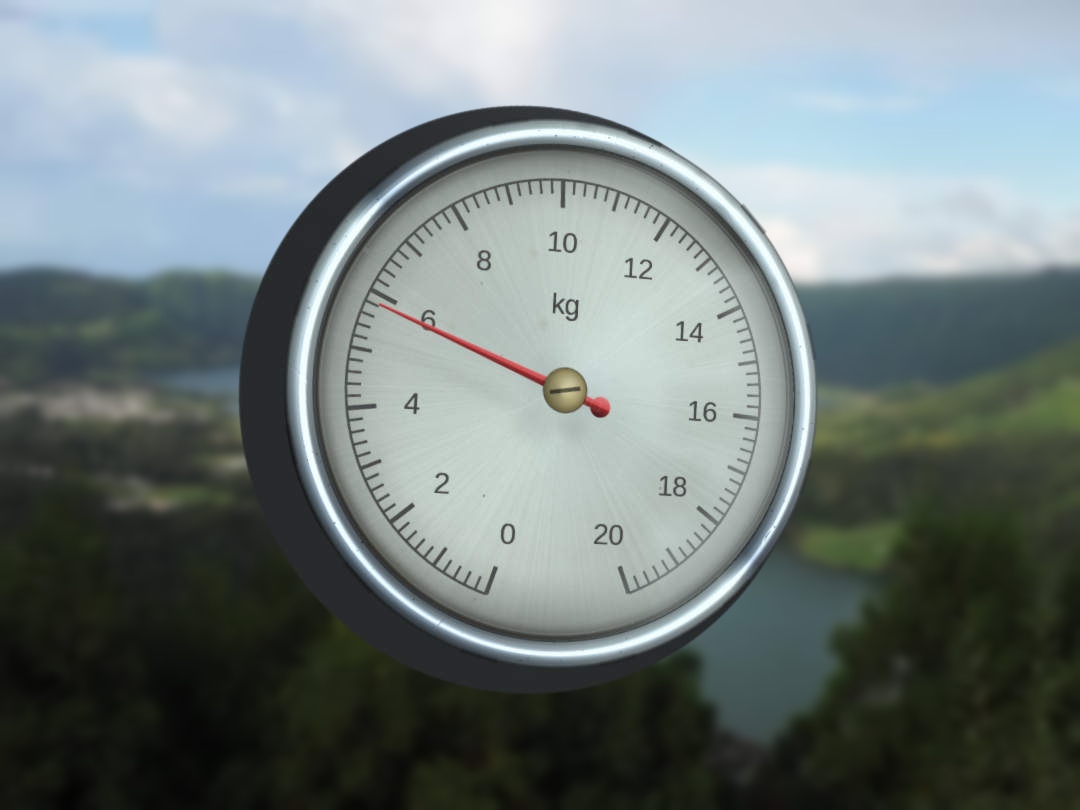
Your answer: 5.8 kg
